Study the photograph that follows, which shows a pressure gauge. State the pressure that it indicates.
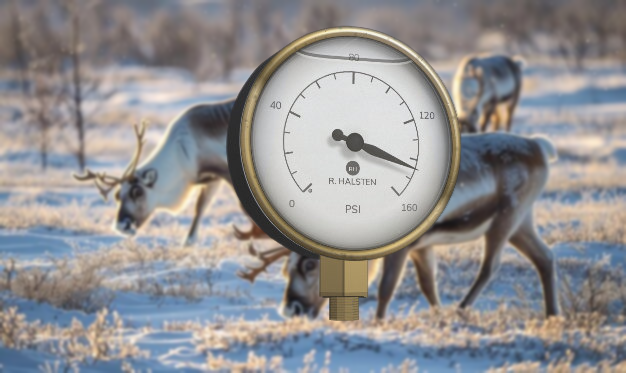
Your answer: 145 psi
